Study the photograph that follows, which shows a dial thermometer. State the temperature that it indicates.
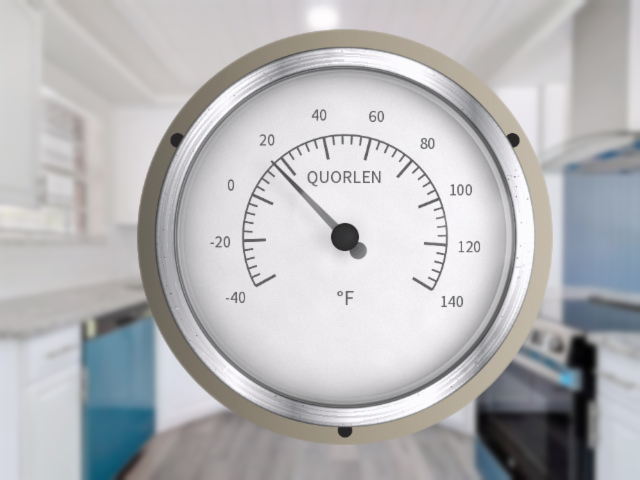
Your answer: 16 °F
